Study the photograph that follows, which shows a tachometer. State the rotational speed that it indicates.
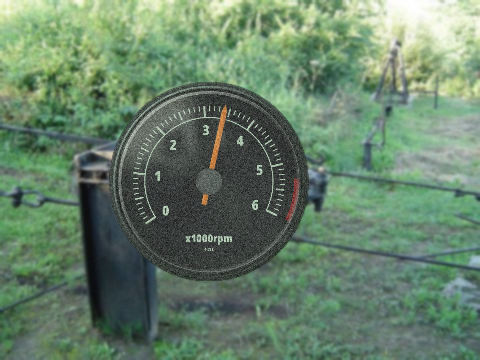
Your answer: 3400 rpm
